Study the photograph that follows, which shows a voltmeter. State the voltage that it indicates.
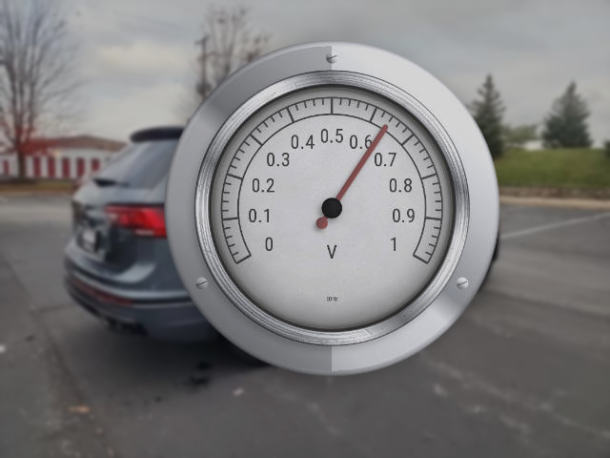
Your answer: 0.64 V
